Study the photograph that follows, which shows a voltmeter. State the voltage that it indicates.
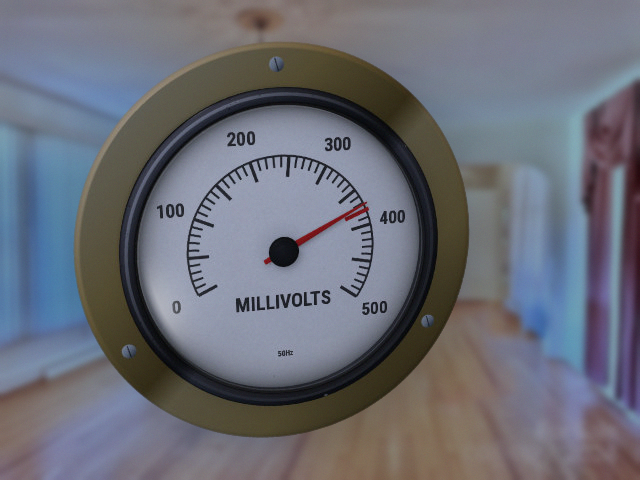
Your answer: 370 mV
